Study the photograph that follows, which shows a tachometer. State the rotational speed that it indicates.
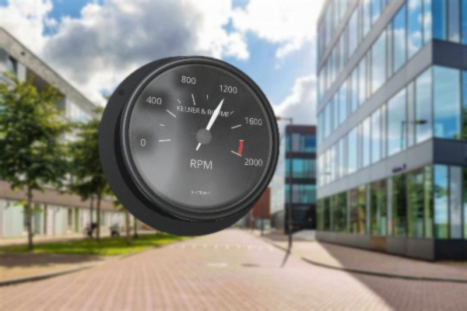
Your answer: 1200 rpm
